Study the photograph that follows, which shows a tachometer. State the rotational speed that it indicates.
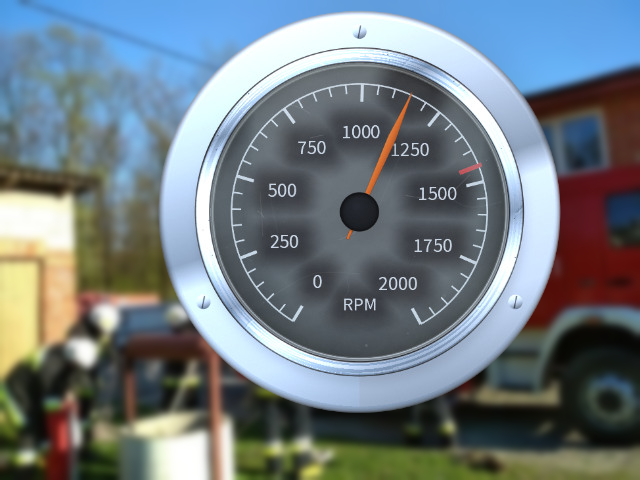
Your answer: 1150 rpm
